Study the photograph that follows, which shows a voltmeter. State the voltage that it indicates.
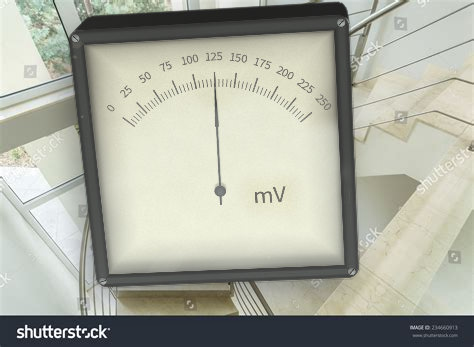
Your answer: 125 mV
